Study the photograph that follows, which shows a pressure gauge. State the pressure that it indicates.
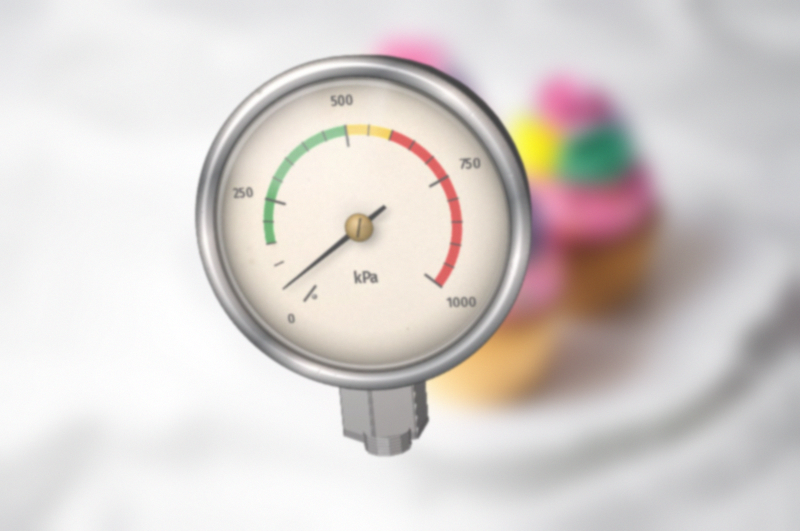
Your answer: 50 kPa
